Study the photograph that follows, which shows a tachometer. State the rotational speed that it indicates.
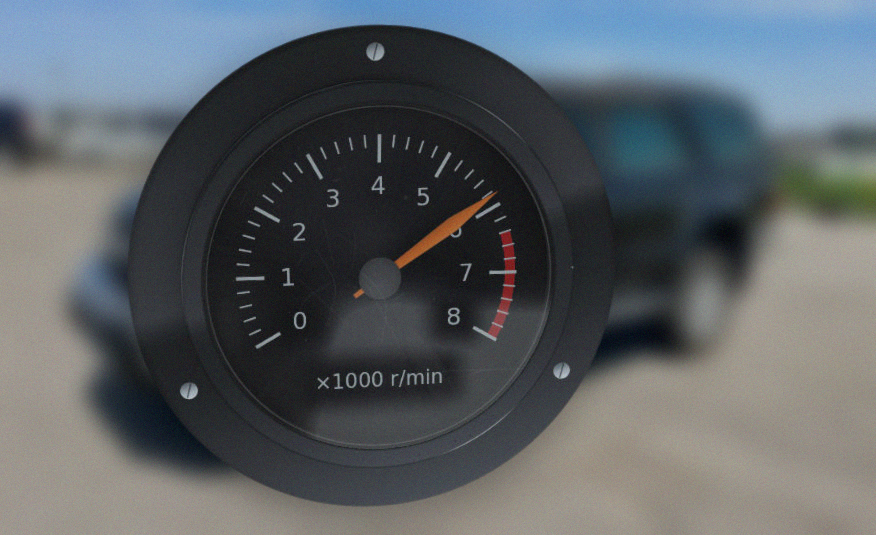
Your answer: 5800 rpm
